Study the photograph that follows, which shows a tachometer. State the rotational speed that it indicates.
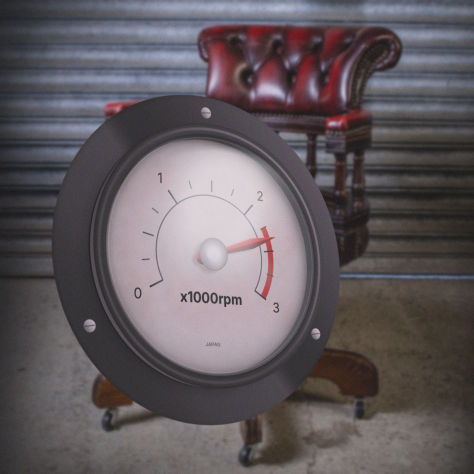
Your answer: 2375 rpm
